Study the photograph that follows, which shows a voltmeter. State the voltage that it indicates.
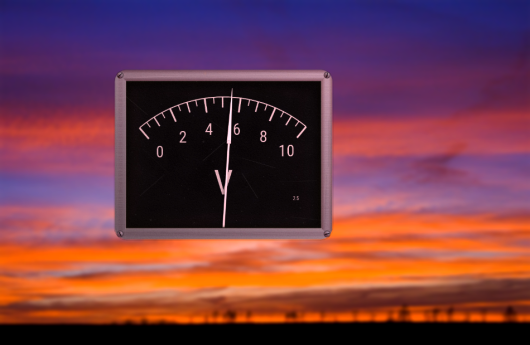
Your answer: 5.5 V
